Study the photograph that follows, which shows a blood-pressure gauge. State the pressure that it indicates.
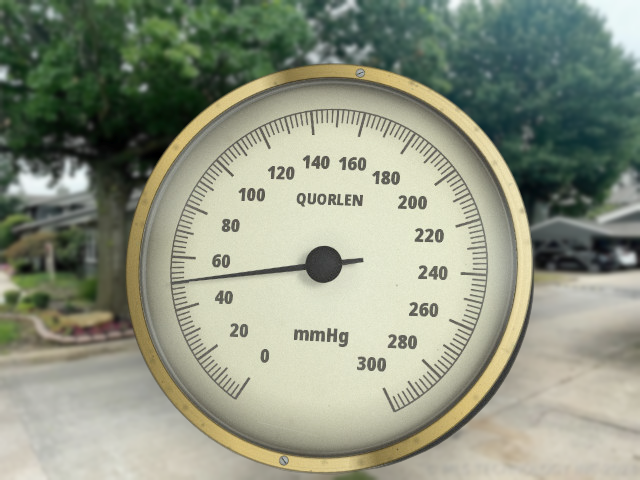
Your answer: 50 mmHg
